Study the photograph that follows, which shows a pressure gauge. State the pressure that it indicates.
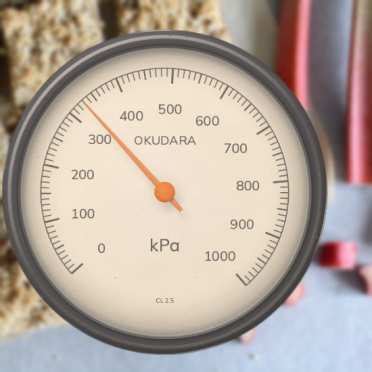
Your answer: 330 kPa
